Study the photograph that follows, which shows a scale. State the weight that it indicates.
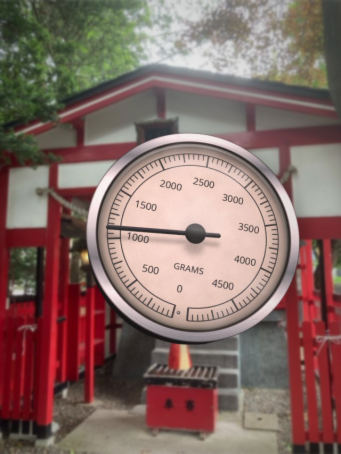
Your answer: 1100 g
